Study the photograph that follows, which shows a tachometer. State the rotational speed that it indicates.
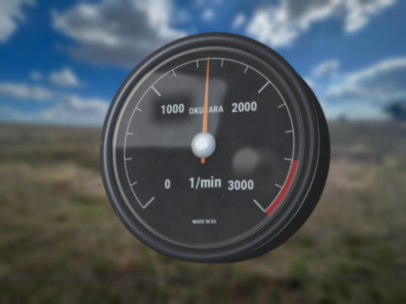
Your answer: 1500 rpm
